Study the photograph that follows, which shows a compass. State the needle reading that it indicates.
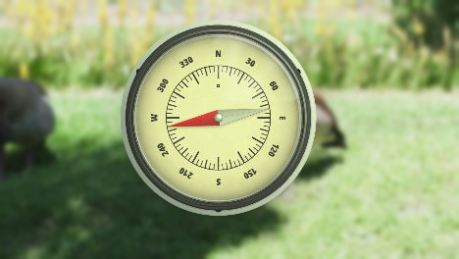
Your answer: 260 °
